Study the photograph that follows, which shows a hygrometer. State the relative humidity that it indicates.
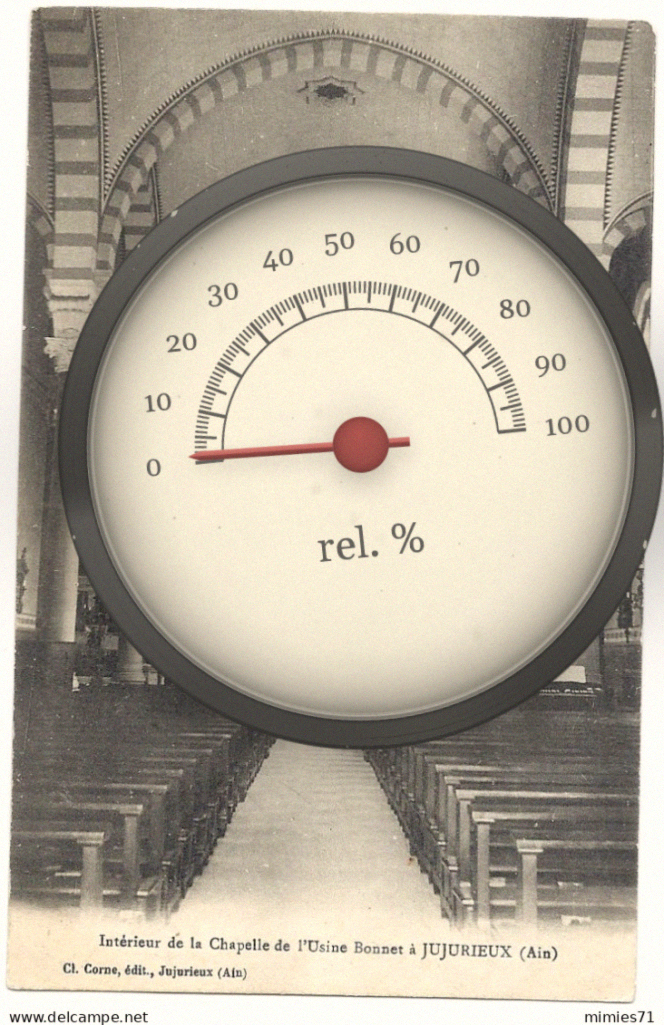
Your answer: 1 %
